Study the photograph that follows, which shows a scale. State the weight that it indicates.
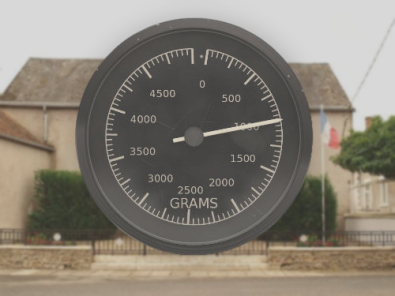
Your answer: 1000 g
